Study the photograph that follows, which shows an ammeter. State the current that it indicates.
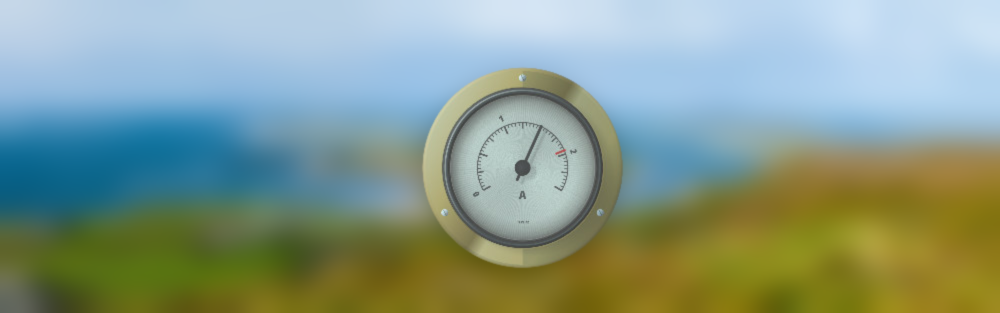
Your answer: 1.5 A
